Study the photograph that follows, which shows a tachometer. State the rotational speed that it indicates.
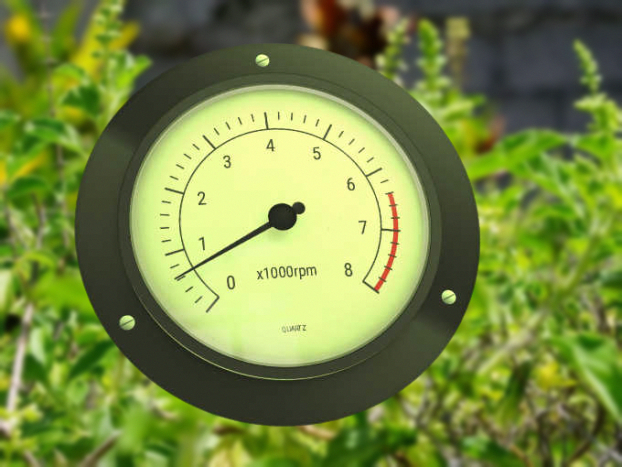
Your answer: 600 rpm
